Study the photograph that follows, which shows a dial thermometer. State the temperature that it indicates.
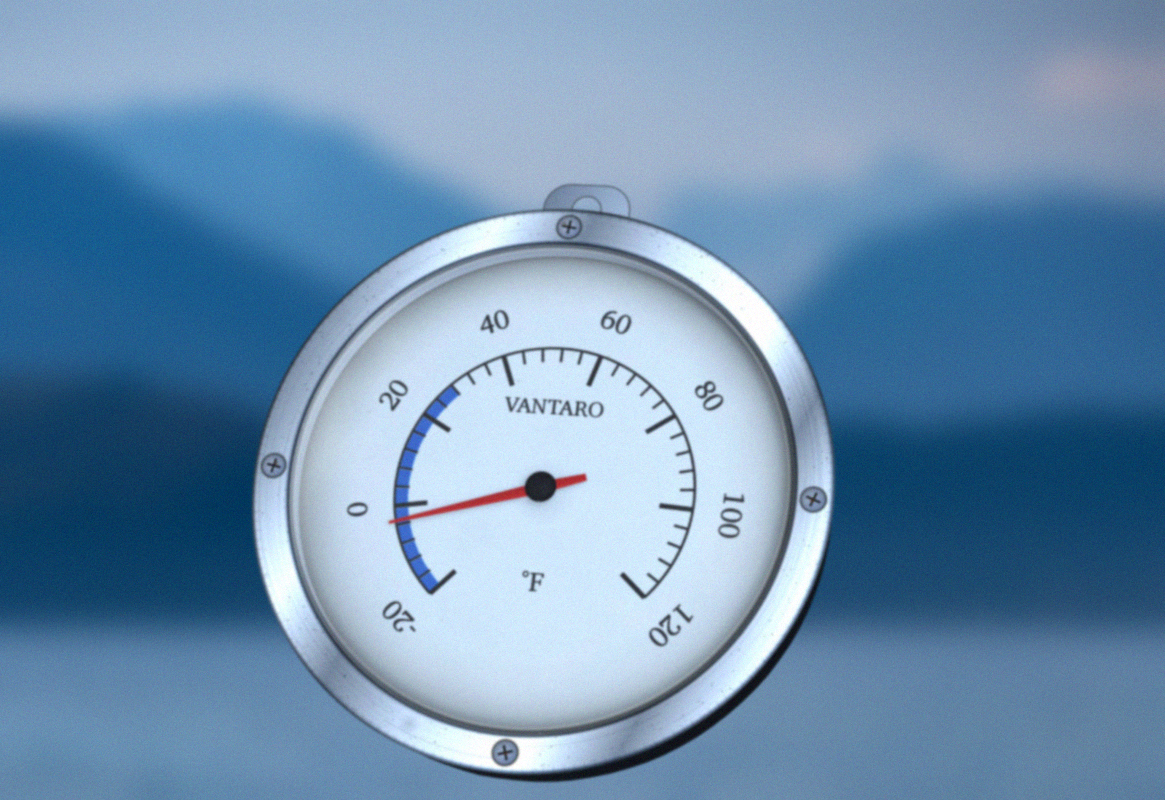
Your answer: -4 °F
